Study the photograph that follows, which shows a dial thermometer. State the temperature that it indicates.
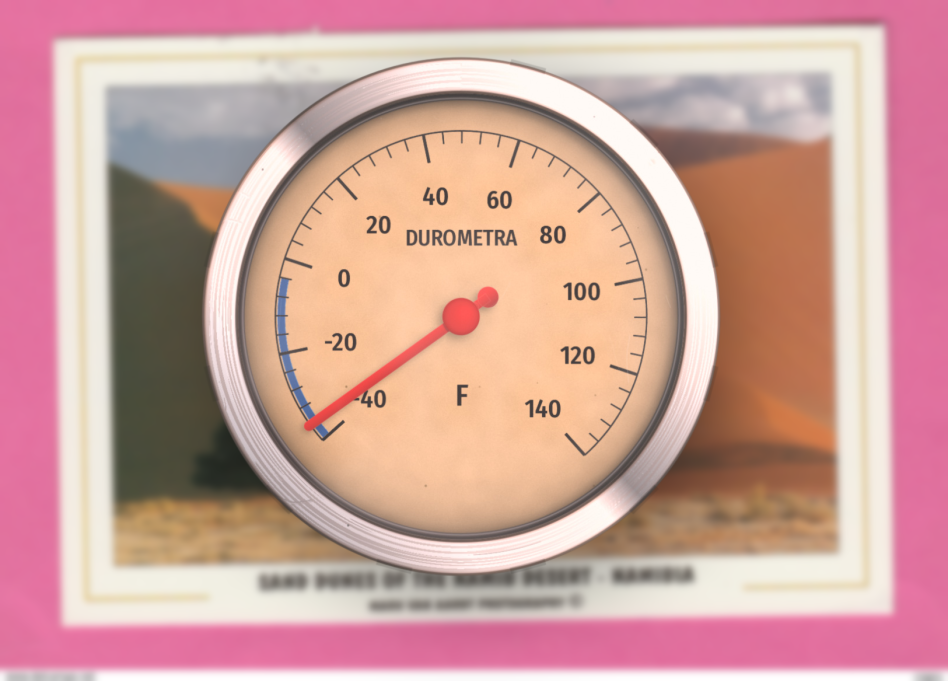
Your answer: -36 °F
